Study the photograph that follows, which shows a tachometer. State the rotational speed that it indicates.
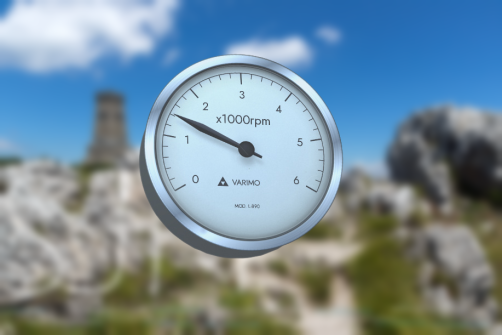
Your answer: 1400 rpm
